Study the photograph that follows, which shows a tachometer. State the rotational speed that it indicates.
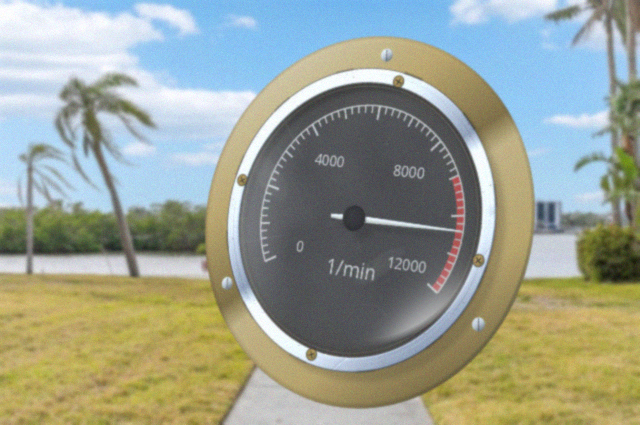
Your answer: 10400 rpm
